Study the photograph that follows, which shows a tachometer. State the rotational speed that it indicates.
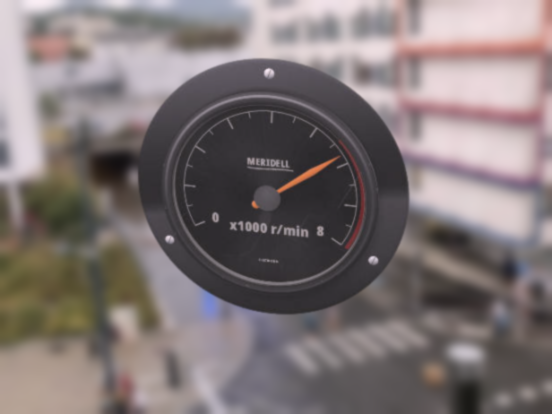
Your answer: 5750 rpm
